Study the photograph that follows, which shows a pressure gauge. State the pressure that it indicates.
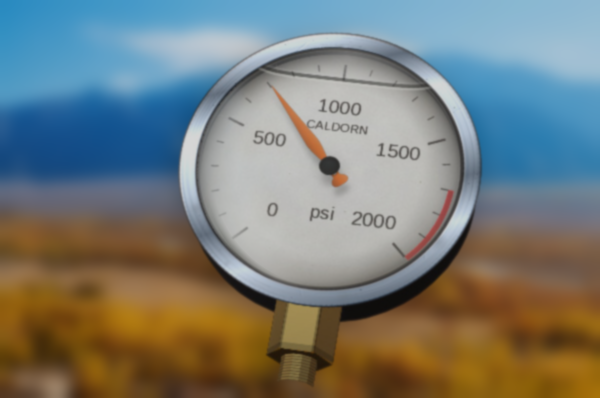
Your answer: 700 psi
